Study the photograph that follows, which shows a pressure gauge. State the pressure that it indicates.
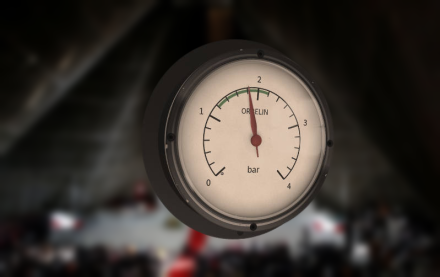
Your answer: 1.8 bar
